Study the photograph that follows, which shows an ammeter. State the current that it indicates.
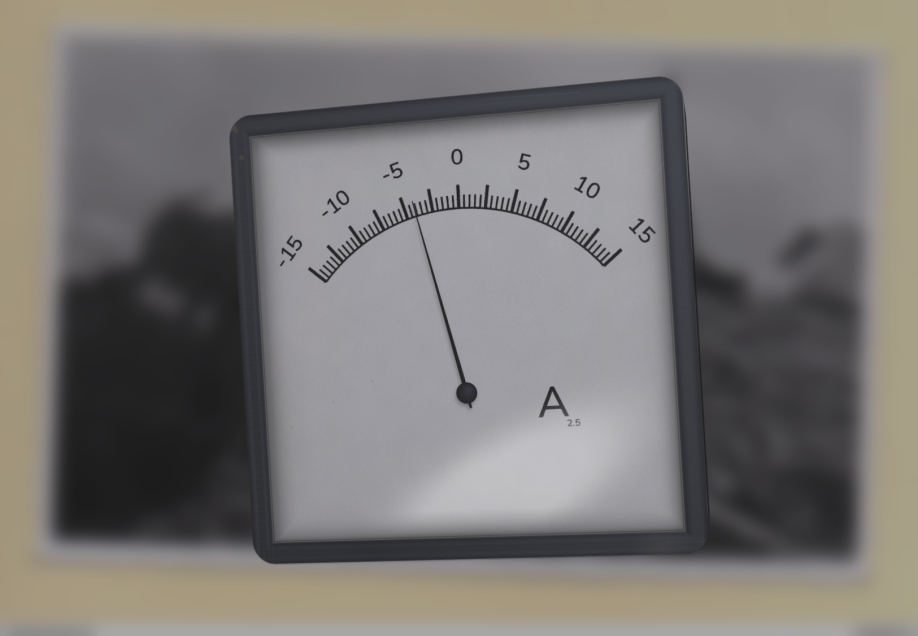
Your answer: -4 A
